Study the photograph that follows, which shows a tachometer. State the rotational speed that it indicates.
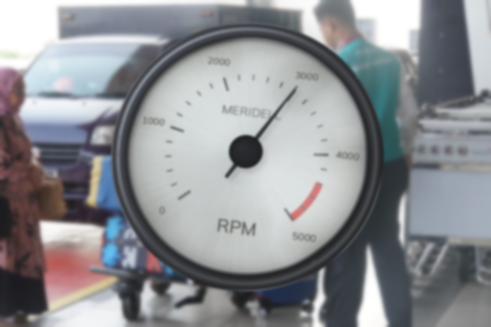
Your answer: 3000 rpm
